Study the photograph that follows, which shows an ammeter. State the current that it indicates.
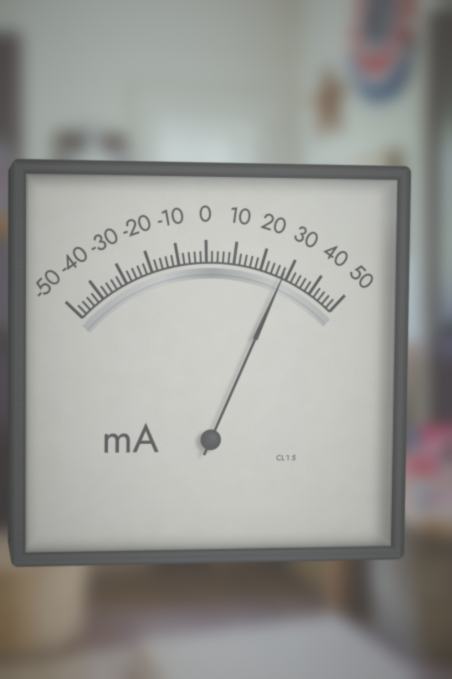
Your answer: 28 mA
